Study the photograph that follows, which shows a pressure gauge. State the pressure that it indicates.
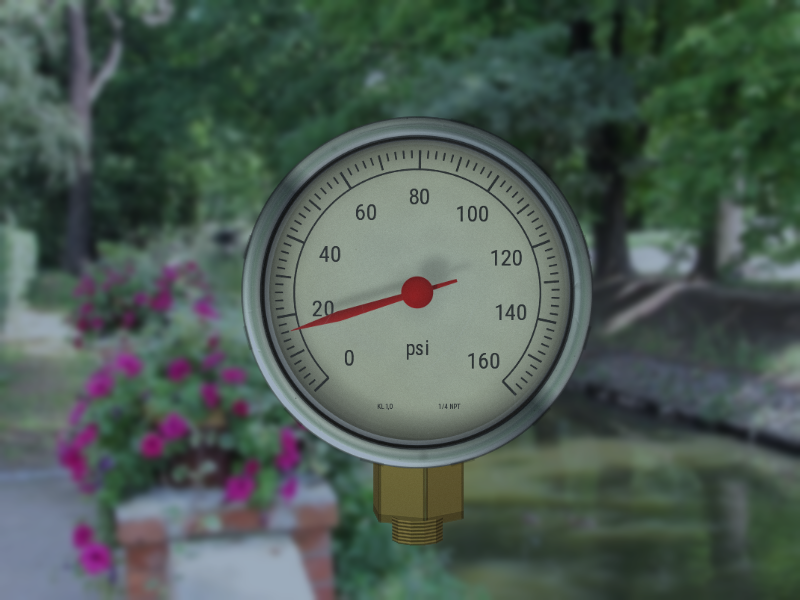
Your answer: 16 psi
